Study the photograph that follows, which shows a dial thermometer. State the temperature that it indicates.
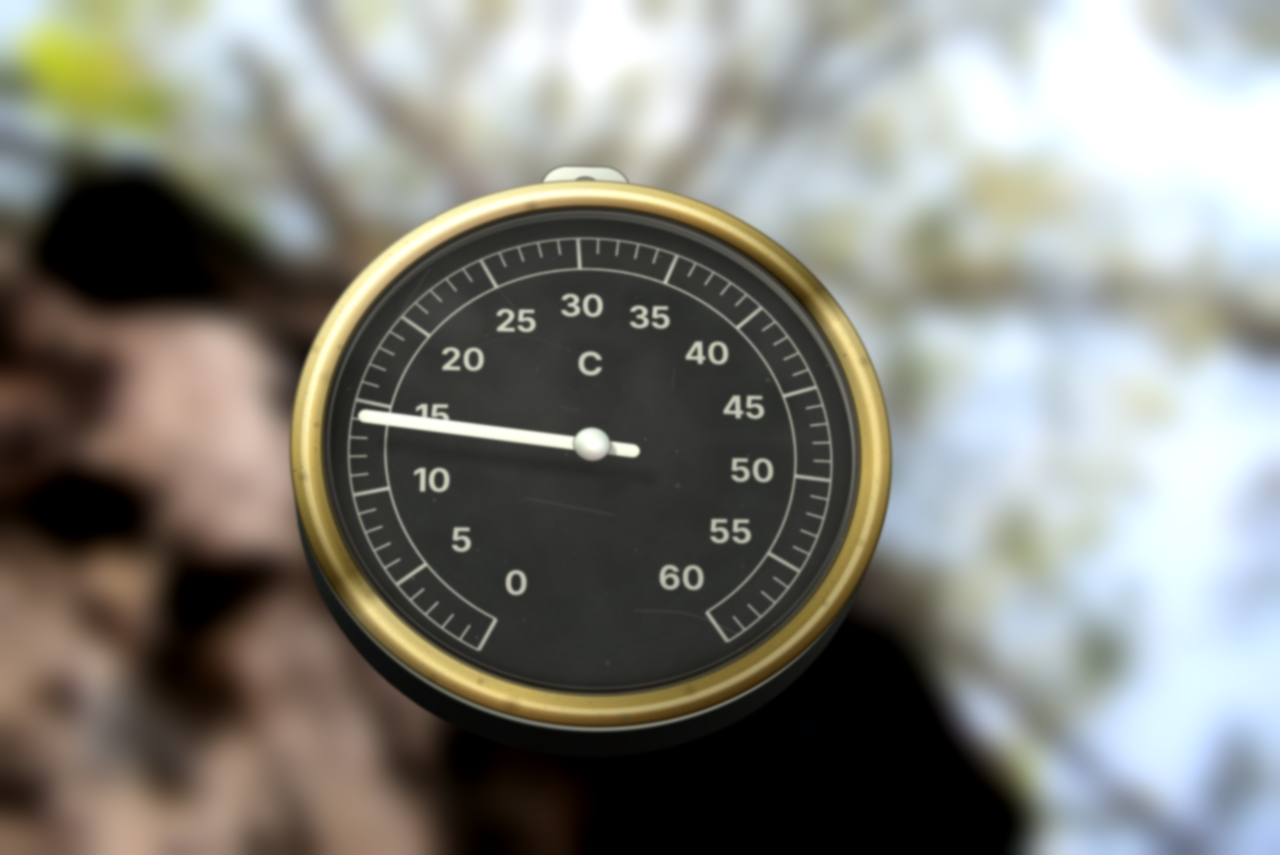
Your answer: 14 °C
